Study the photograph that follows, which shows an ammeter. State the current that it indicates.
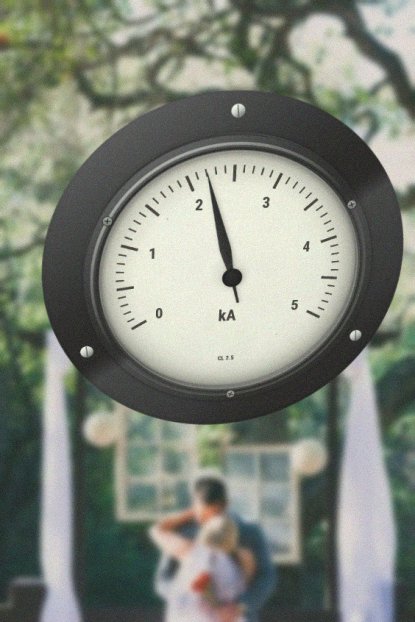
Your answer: 2.2 kA
